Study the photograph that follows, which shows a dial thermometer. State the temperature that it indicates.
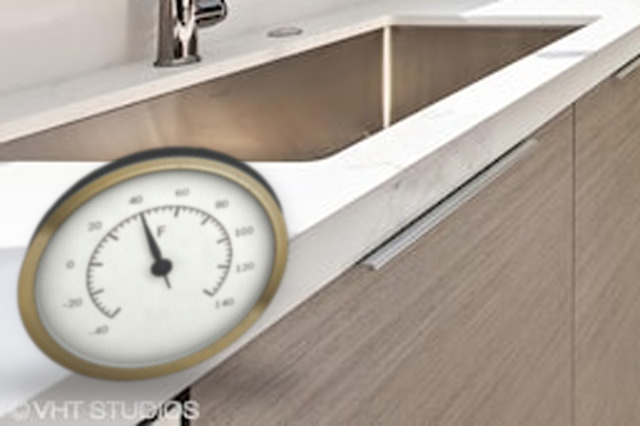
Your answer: 40 °F
